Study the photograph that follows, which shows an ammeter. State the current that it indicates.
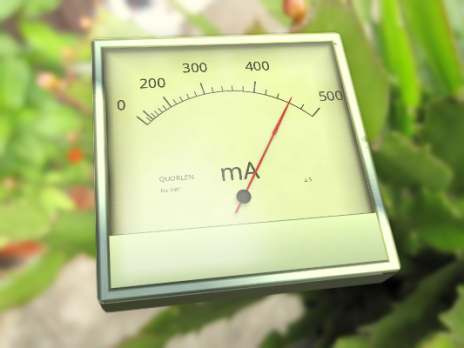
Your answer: 460 mA
